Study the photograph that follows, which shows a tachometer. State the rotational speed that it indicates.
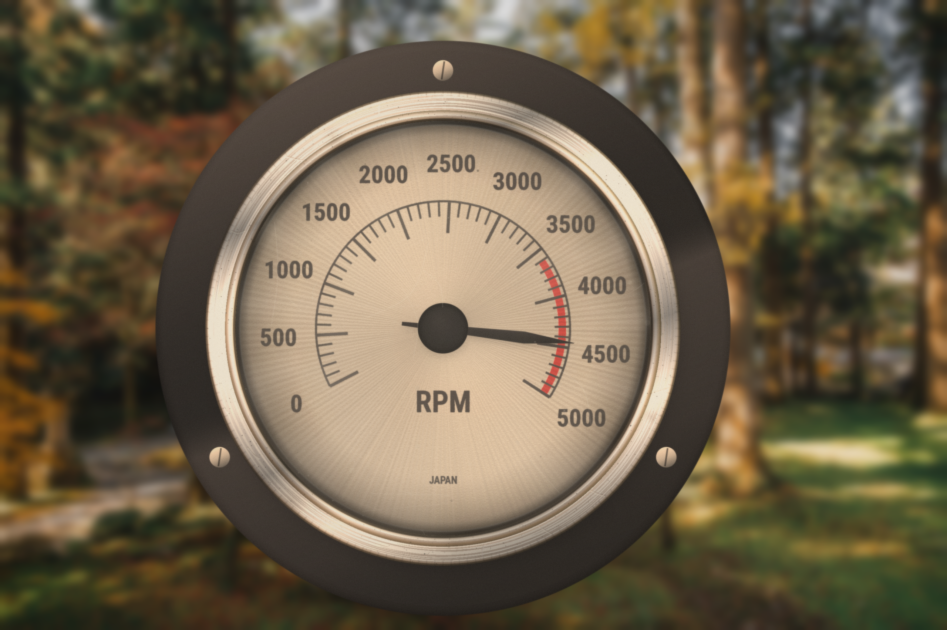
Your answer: 4450 rpm
